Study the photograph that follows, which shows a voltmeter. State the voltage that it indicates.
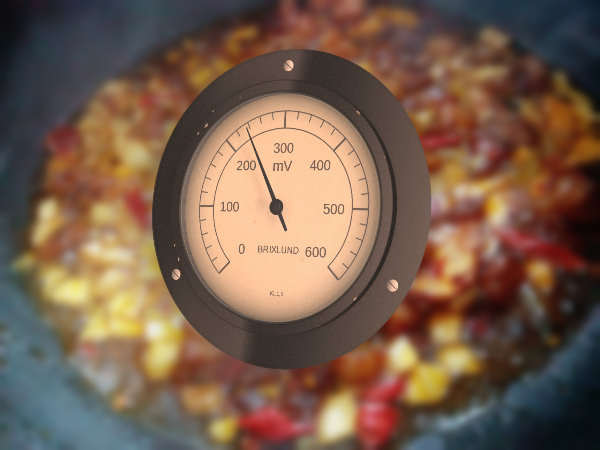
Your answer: 240 mV
